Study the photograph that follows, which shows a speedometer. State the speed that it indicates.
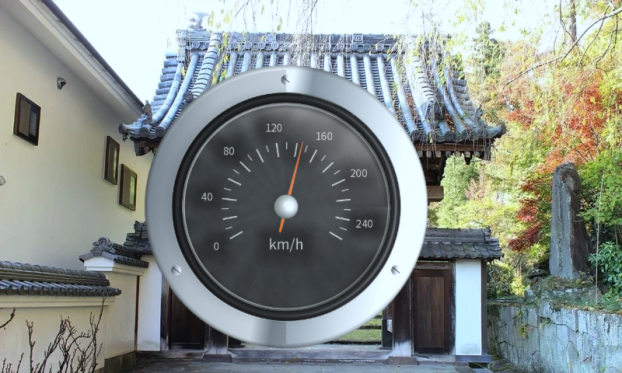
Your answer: 145 km/h
